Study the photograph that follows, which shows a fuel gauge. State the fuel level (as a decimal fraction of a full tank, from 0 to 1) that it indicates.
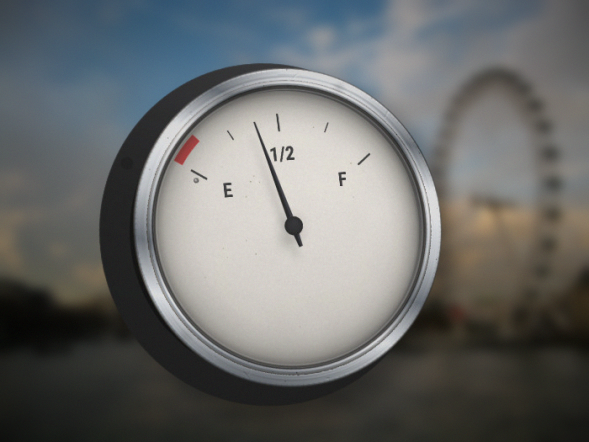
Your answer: 0.375
